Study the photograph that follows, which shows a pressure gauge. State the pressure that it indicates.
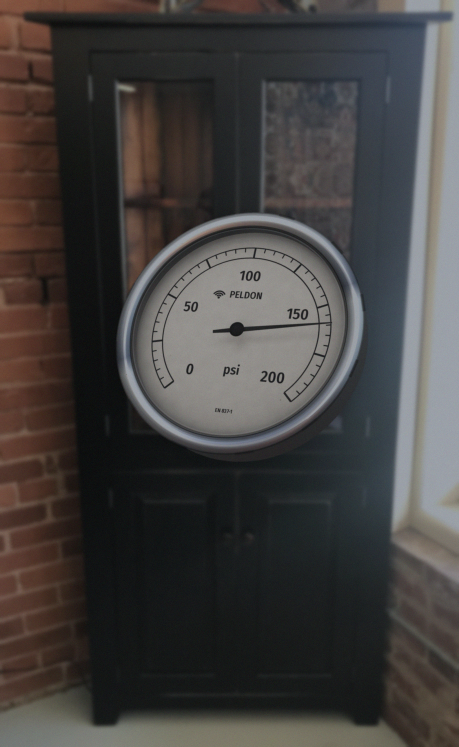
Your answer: 160 psi
